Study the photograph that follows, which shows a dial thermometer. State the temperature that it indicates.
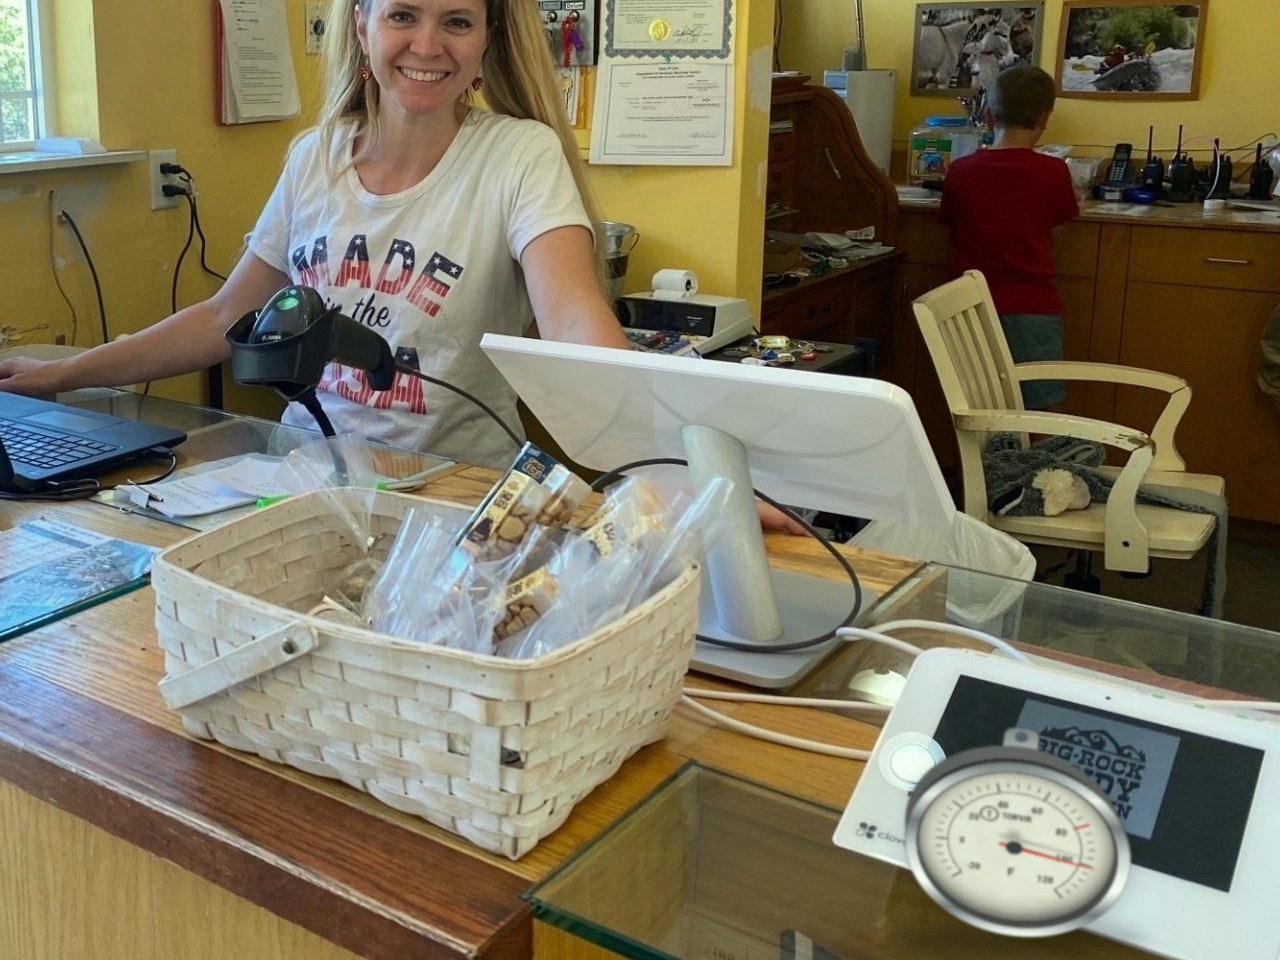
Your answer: 100 °F
